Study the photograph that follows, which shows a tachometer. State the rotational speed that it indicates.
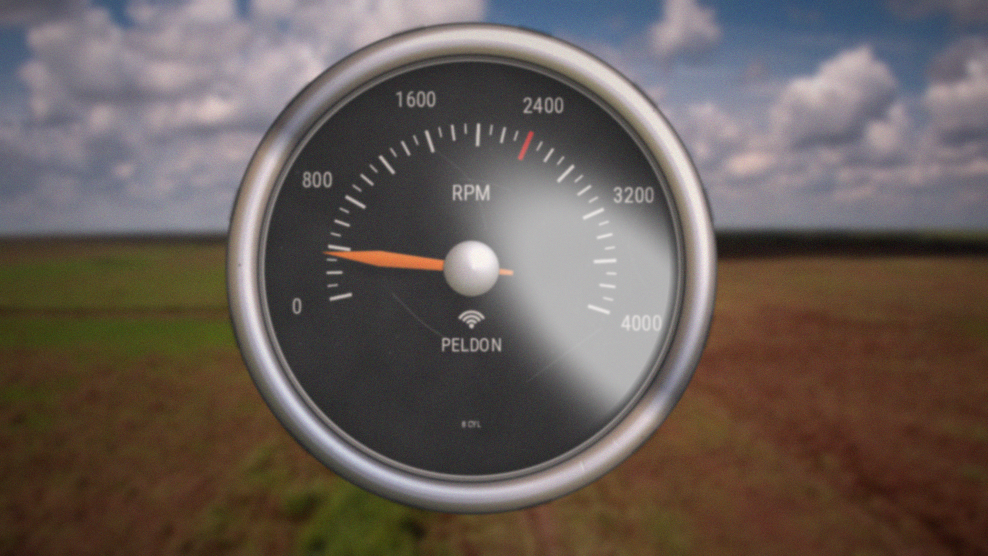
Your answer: 350 rpm
